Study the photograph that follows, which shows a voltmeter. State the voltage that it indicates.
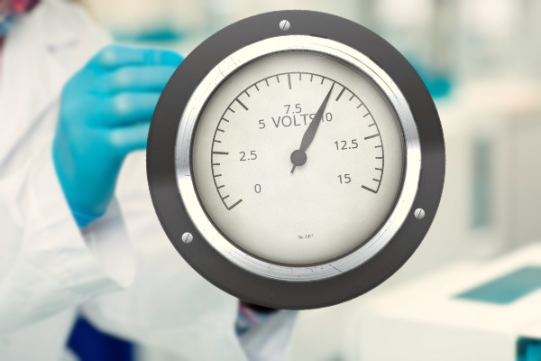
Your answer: 9.5 V
